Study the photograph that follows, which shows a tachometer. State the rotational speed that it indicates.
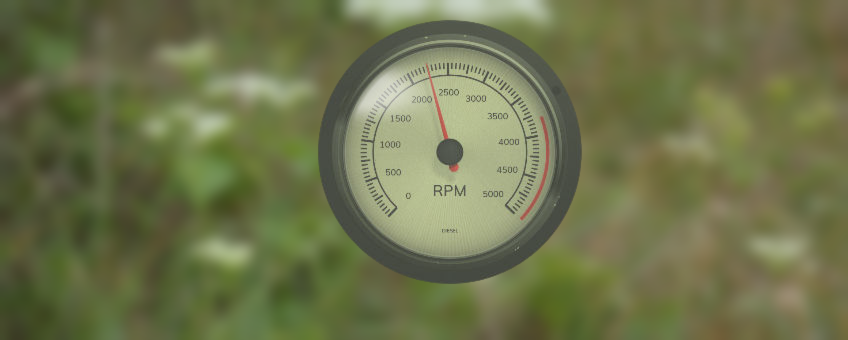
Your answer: 2250 rpm
